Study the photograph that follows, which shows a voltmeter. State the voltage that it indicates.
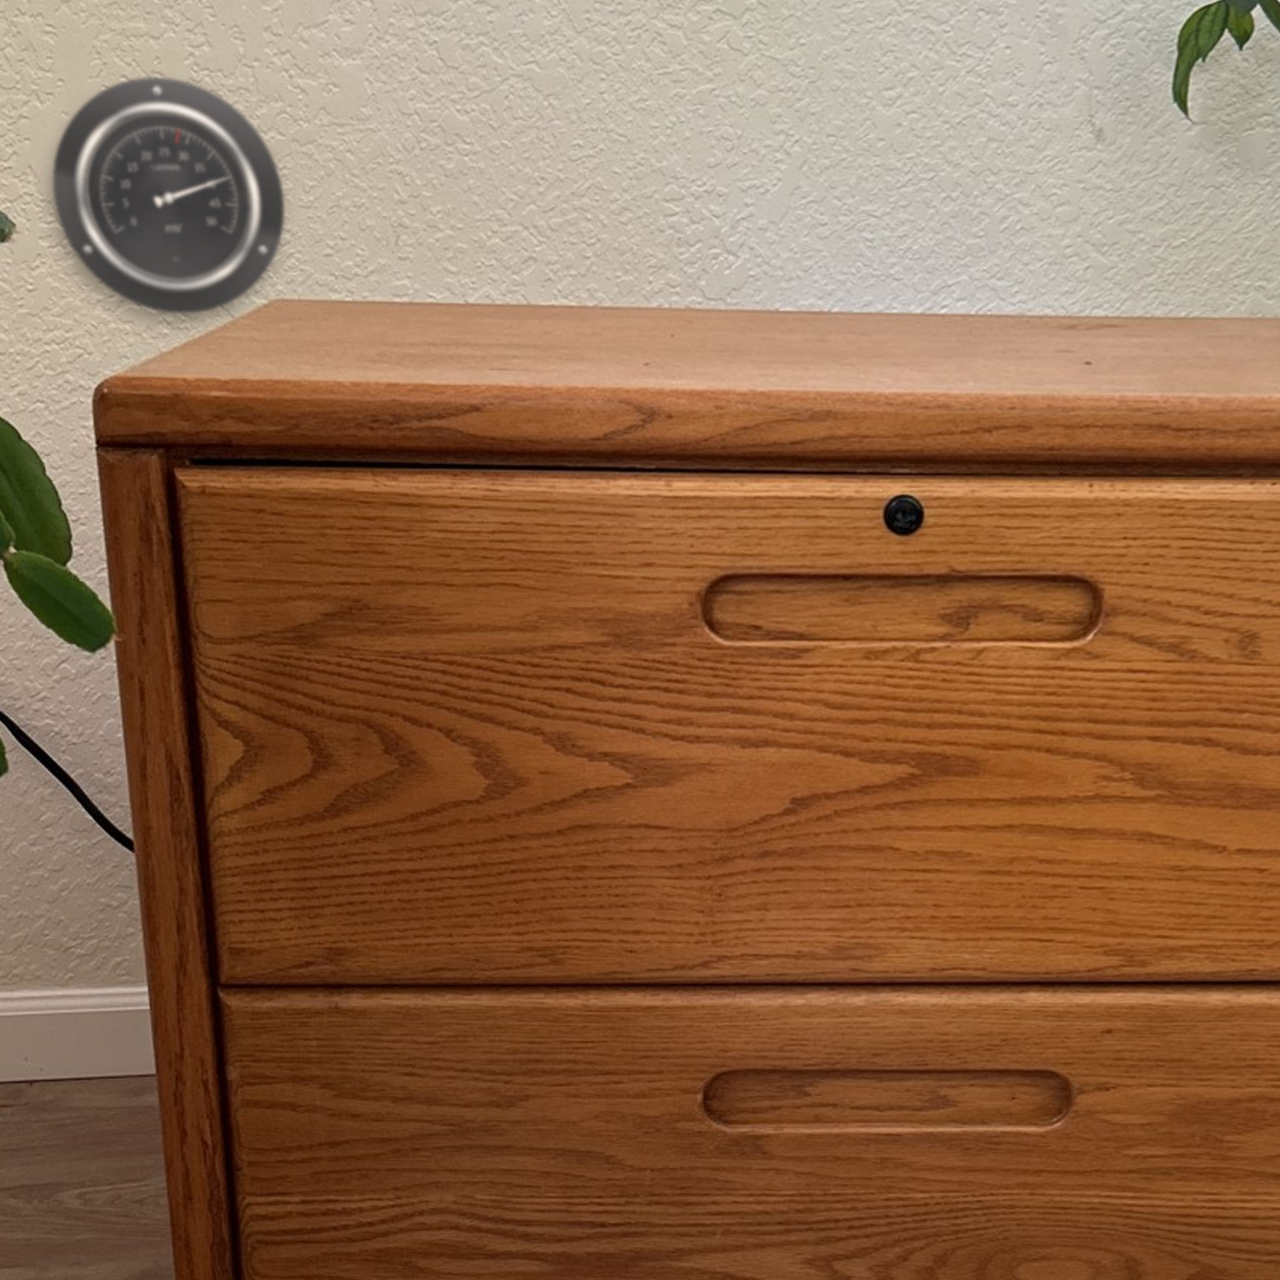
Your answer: 40 mV
